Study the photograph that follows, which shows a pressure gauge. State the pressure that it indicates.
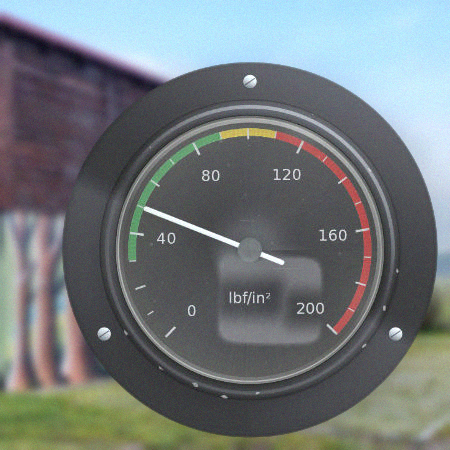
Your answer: 50 psi
